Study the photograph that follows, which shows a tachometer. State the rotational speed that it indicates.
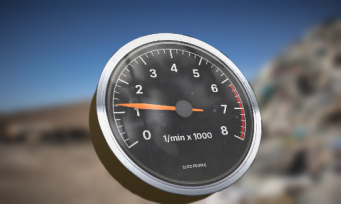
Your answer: 1200 rpm
